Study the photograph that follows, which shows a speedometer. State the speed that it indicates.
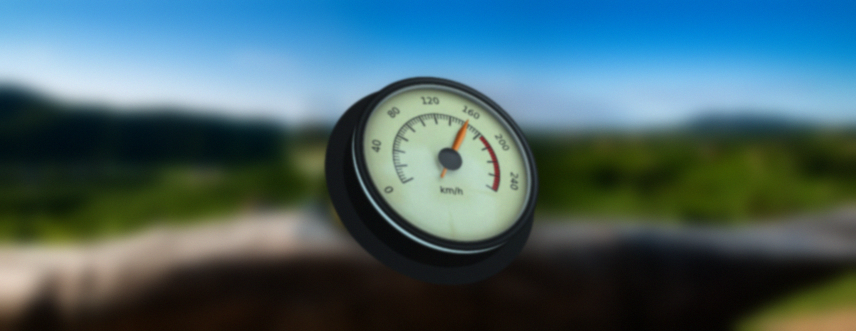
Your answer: 160 km/h
